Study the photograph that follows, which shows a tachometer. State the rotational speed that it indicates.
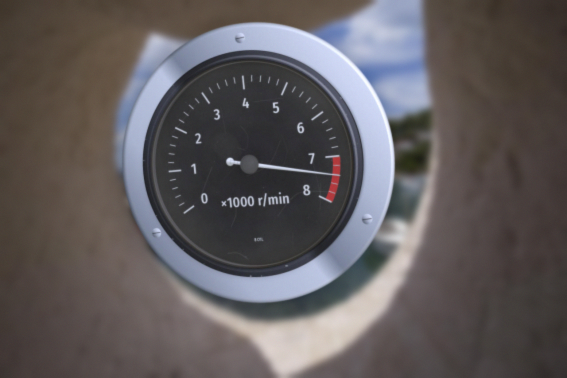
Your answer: 7400 rpm
